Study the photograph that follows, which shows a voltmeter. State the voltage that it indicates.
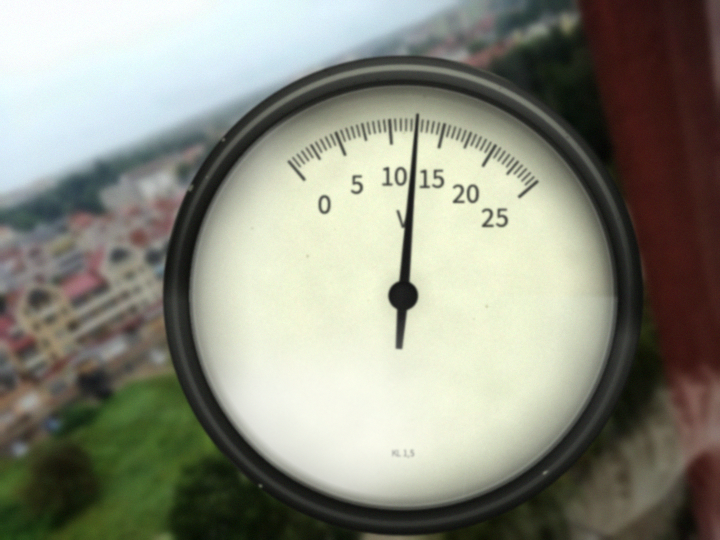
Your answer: 12.5 V
